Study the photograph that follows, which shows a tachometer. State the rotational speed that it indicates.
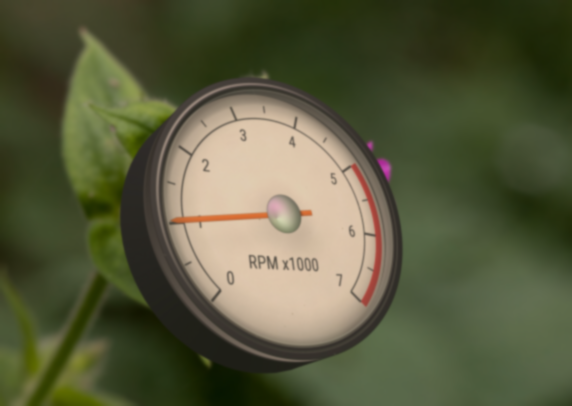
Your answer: 1000 rpm
